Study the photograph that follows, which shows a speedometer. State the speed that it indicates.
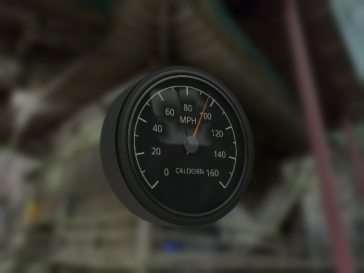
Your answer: 95 mph
